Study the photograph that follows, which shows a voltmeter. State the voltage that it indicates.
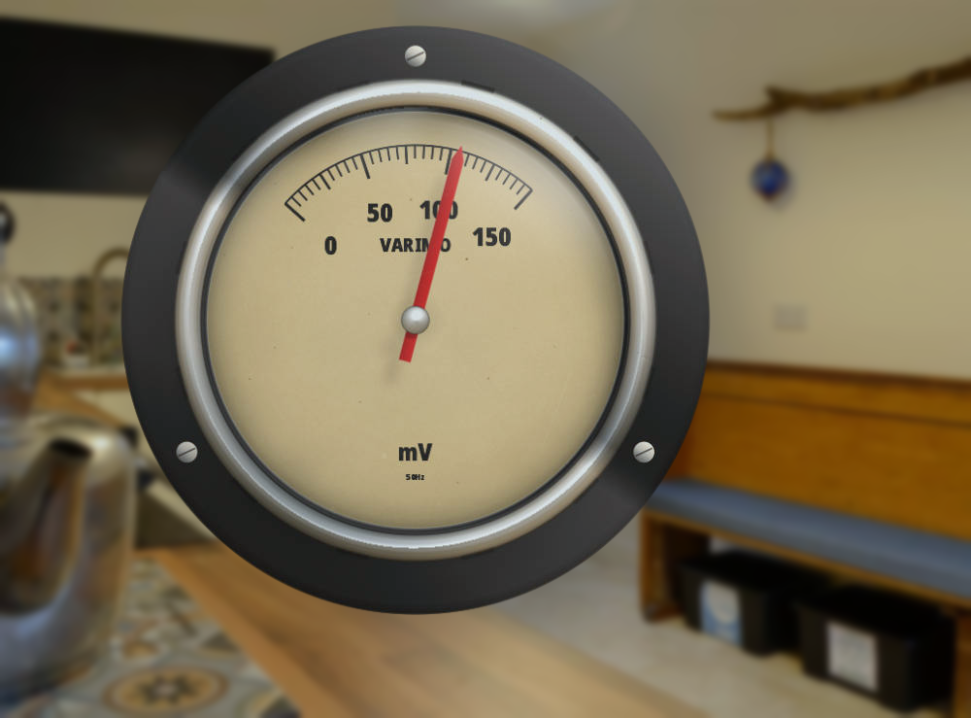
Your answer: 105 mV
